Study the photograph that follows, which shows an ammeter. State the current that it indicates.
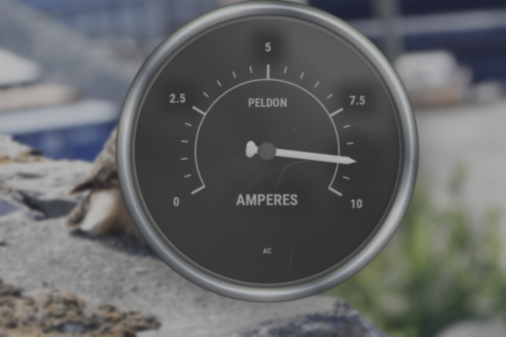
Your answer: 9 A
